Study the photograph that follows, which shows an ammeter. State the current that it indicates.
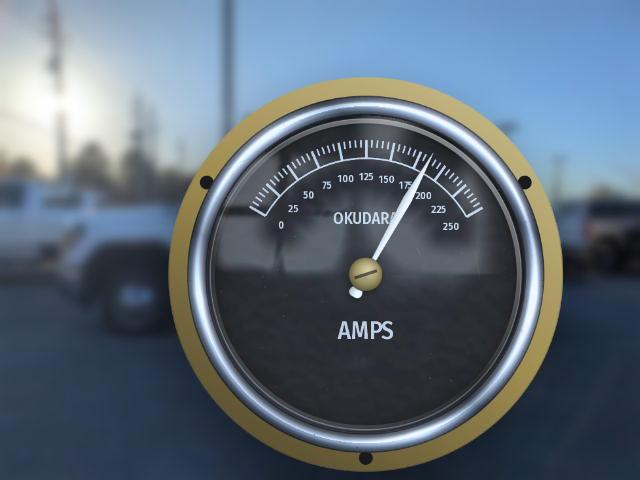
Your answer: 185 A
